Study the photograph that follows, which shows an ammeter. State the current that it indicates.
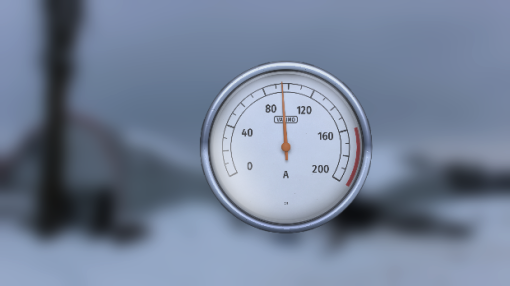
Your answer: 95 A
